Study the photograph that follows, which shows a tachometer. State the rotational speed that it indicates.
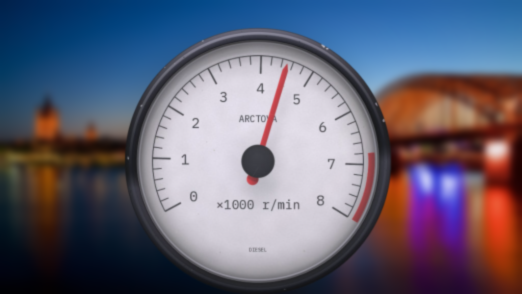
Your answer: 4500 rpm
